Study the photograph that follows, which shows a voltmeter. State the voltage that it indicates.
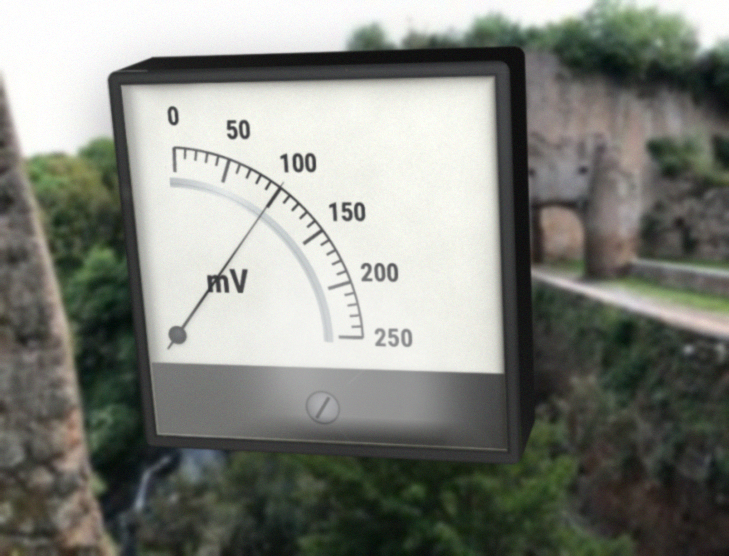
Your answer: 100 mV
